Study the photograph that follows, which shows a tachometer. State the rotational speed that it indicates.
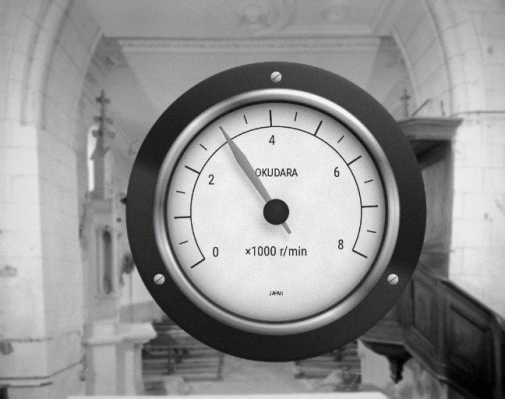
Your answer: 3000 rpm
